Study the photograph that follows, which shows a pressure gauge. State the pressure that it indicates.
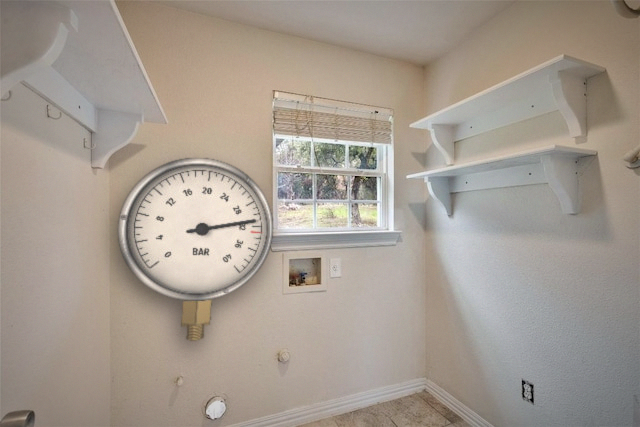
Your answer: 31 bar
